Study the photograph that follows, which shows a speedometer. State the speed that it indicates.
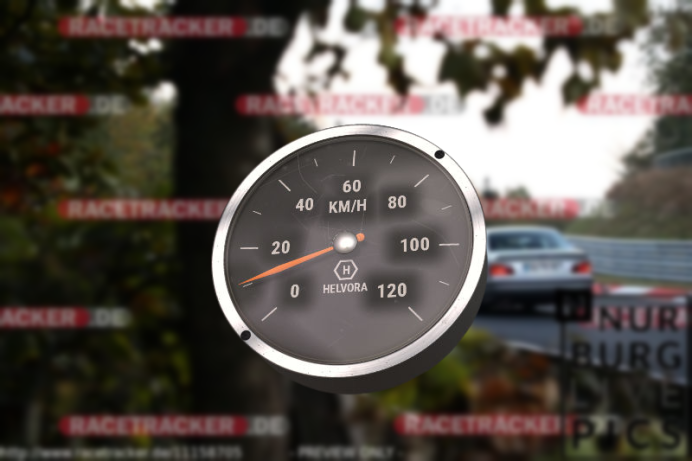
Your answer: 10 km/h
